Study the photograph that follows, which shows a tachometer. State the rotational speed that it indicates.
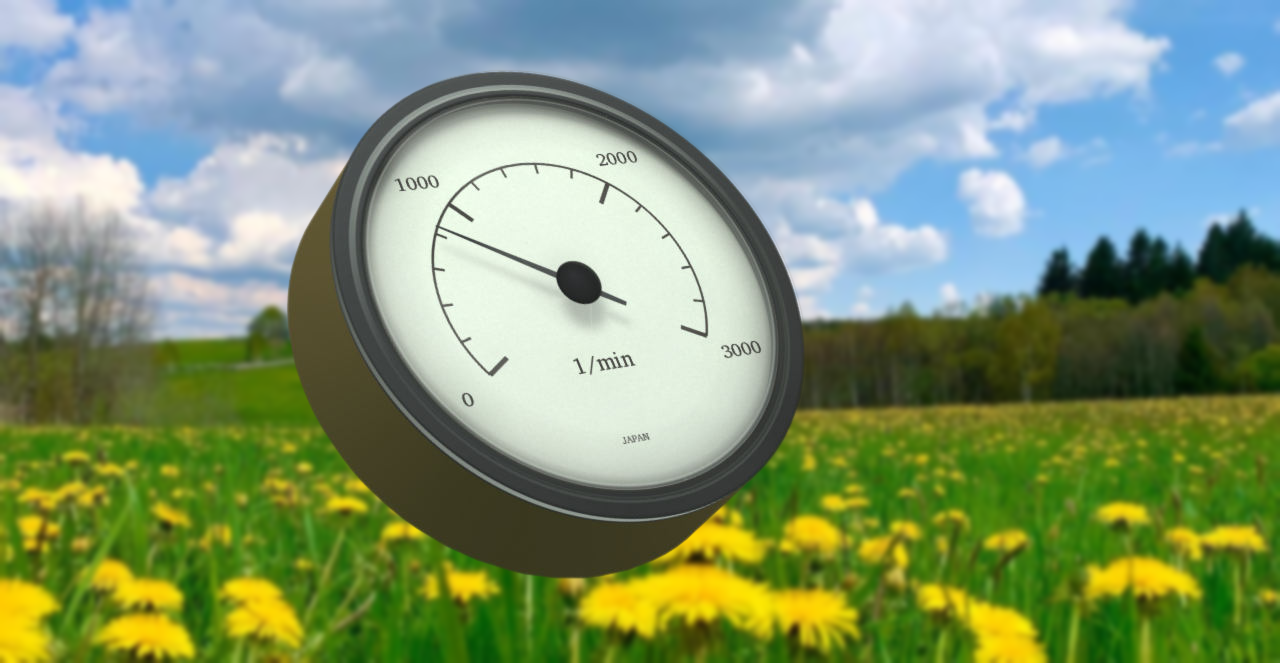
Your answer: 800 rpm
